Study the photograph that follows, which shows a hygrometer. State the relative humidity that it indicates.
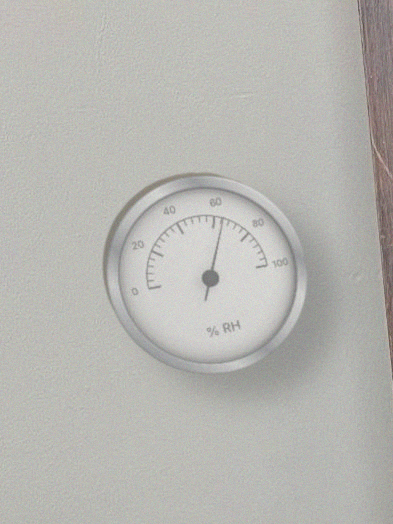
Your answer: 64 %
